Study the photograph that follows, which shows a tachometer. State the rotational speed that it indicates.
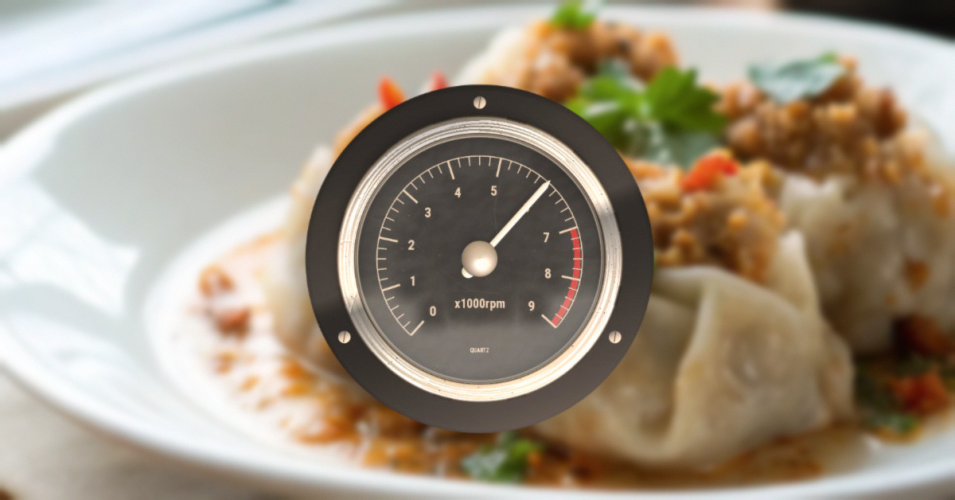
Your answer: 6000 rpm
